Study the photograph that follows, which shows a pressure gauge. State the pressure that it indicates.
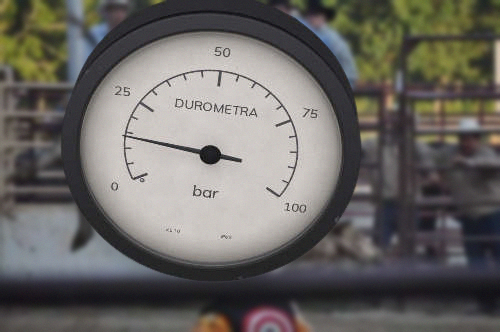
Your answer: 15 bar
